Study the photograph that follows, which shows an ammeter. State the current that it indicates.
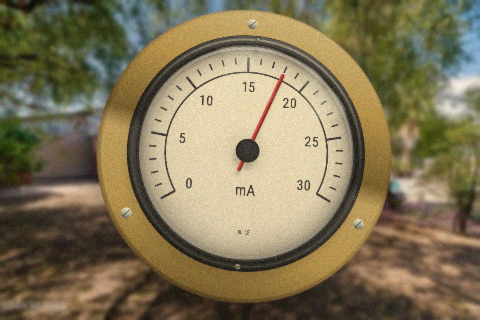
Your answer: 18 mA
